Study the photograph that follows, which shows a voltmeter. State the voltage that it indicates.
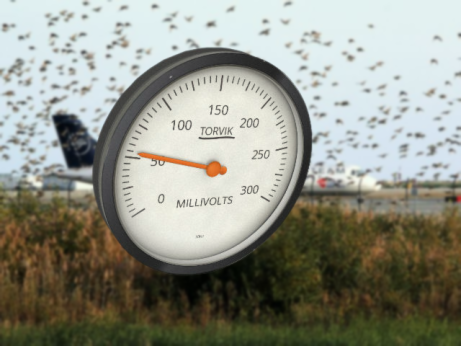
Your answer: 55 mV
